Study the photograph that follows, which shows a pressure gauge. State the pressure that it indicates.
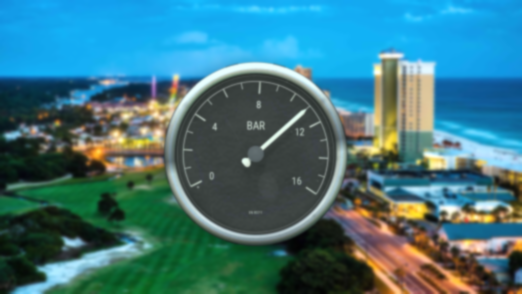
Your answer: 11 bar
